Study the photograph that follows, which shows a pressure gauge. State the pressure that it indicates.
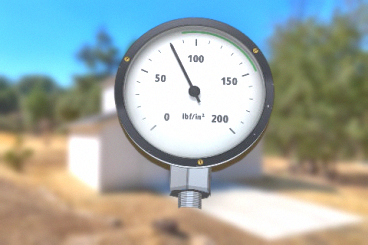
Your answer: 80 psi
